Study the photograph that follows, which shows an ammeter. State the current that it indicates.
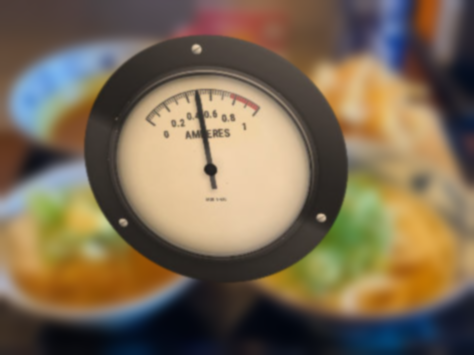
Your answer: 0.5 A
